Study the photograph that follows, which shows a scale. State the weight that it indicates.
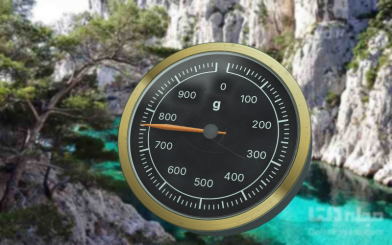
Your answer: 760 g
